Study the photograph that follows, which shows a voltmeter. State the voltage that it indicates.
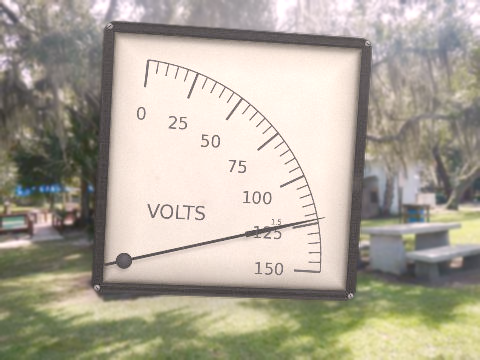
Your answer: 122.5 V
